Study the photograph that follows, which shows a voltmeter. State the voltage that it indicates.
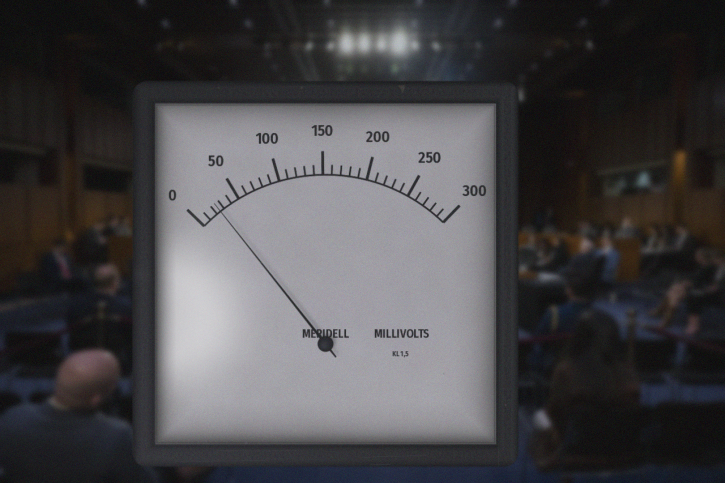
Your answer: 25 mV
